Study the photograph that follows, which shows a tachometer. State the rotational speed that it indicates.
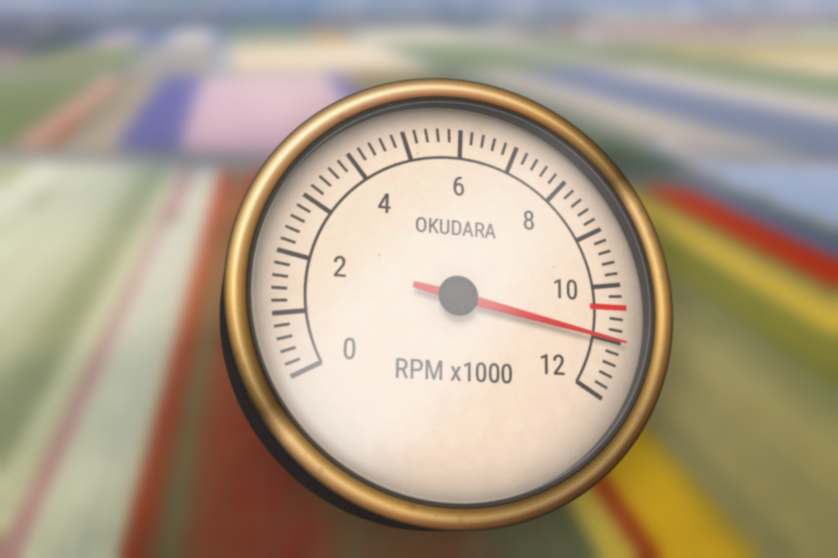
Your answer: 11000 rpm
